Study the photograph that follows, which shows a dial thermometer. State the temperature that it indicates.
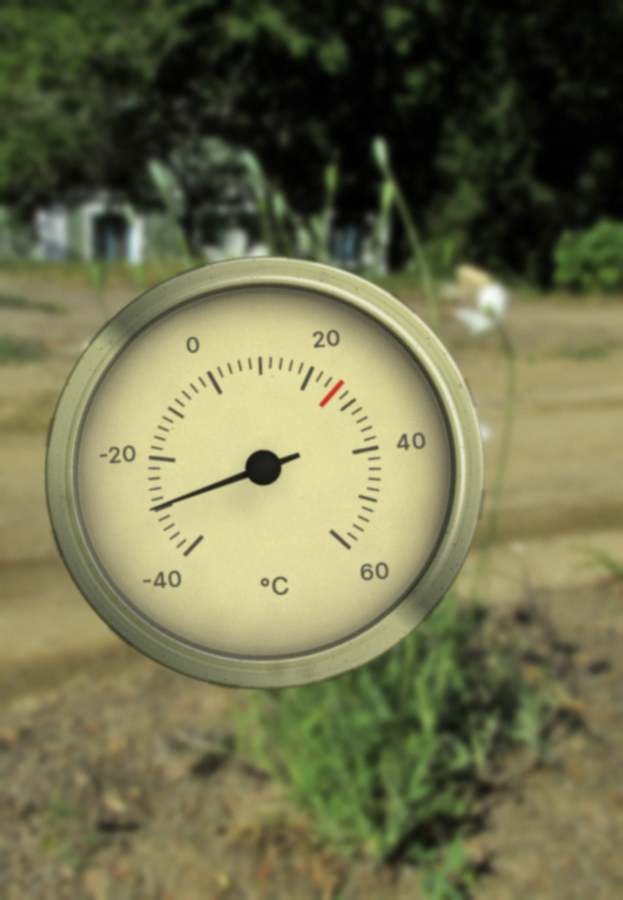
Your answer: -30 °C
